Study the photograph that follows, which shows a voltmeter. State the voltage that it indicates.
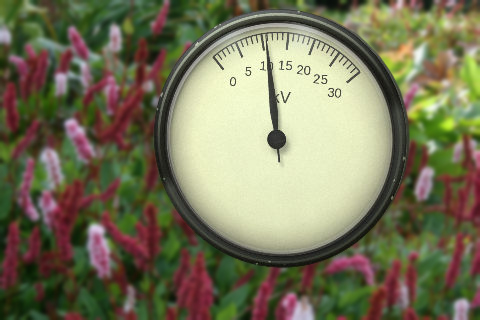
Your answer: 11 kV
